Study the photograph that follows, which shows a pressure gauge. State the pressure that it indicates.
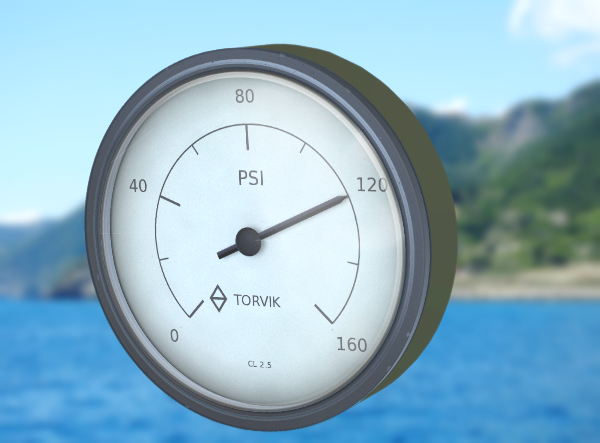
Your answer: 120 psi
